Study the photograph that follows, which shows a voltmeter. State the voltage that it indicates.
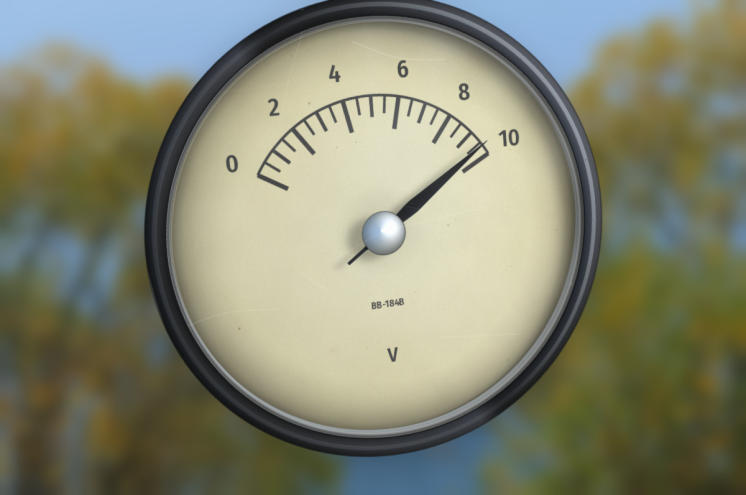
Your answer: 9.5 V
